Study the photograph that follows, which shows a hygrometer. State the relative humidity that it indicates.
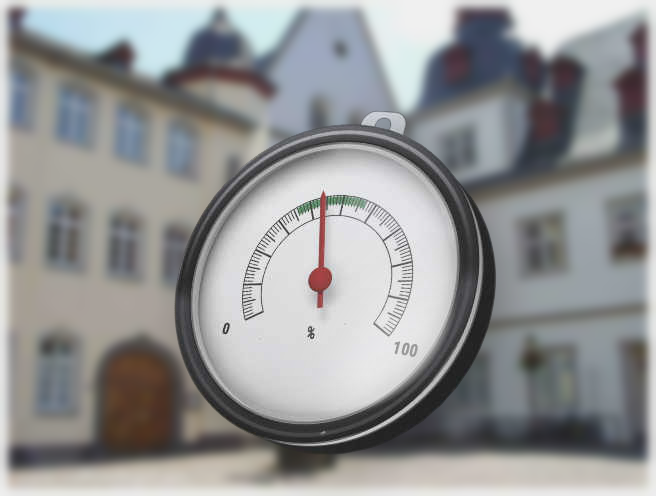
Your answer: 45 %
